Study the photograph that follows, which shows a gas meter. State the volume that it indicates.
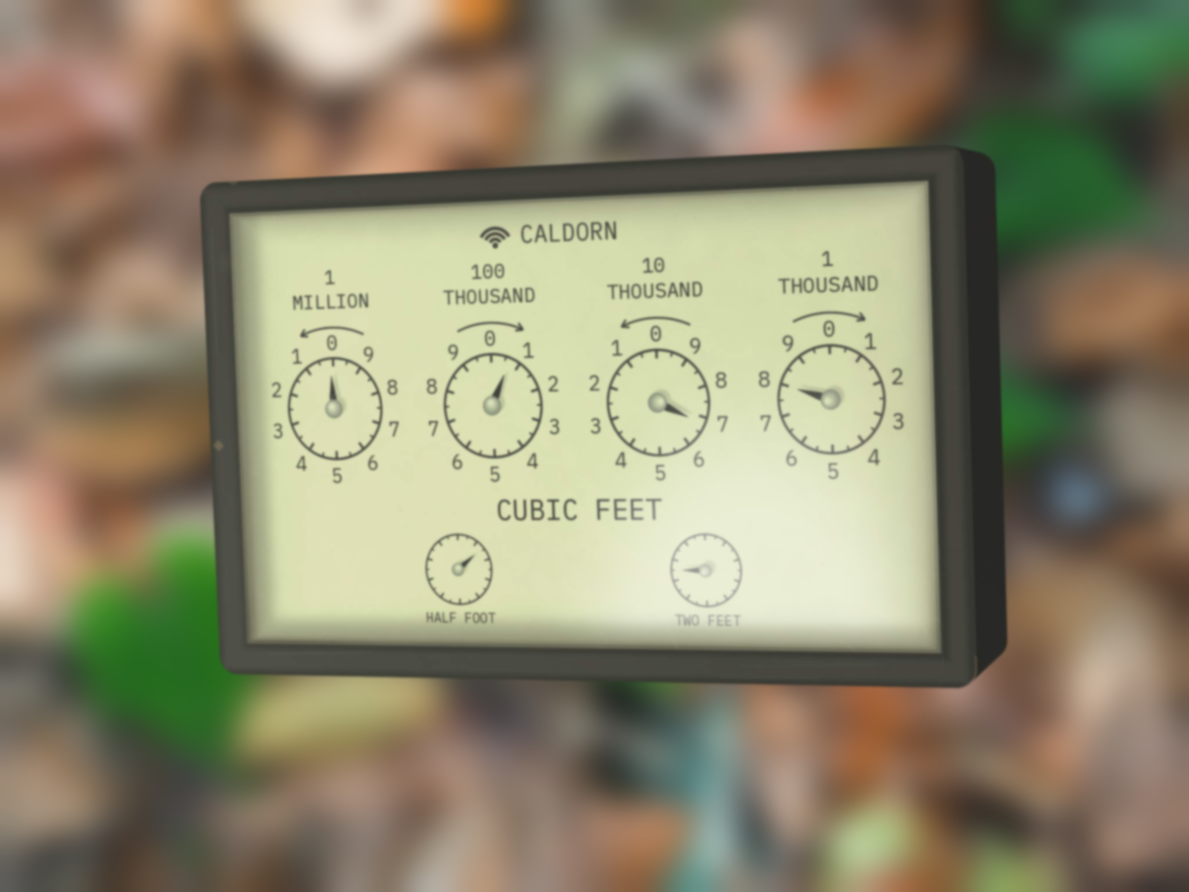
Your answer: 6800 ft³
